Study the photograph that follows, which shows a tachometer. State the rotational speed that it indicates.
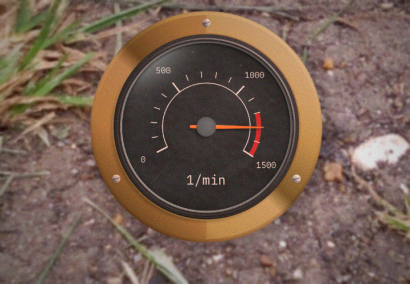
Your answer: 1300 rpm
